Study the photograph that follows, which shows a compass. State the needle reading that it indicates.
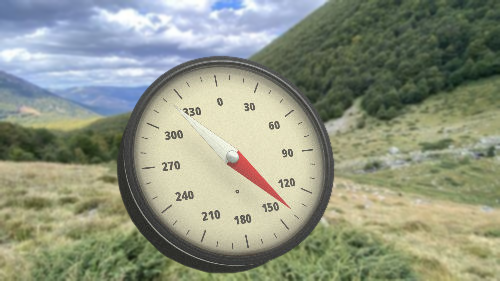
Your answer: 140 °
